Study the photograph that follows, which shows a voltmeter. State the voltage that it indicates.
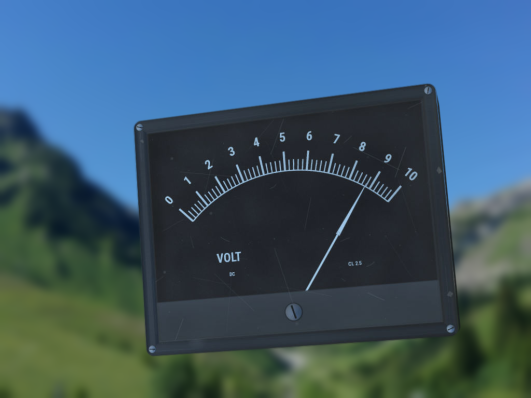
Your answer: 8.8 V
